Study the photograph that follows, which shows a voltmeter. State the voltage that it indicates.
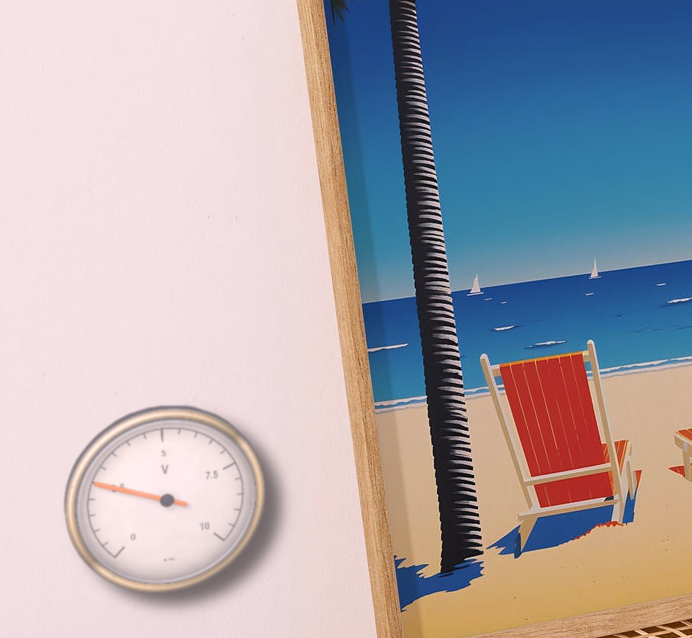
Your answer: 2.5 V
